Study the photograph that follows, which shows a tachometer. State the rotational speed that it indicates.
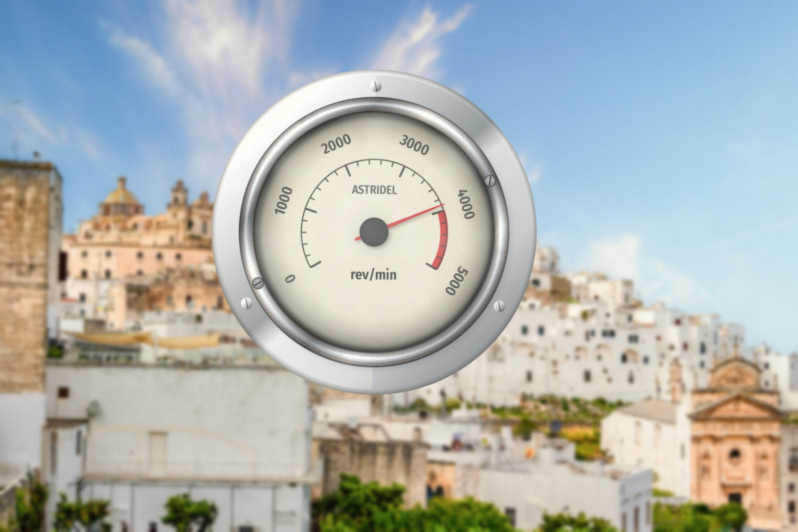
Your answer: 3900 rpm
